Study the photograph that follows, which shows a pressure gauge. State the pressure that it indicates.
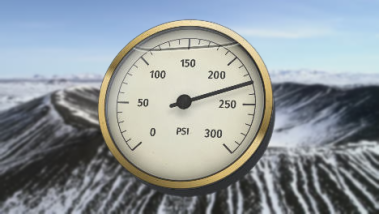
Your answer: 230 psi
